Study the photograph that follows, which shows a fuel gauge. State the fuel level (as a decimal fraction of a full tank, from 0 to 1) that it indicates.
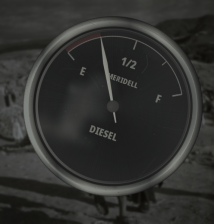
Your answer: 0.25
